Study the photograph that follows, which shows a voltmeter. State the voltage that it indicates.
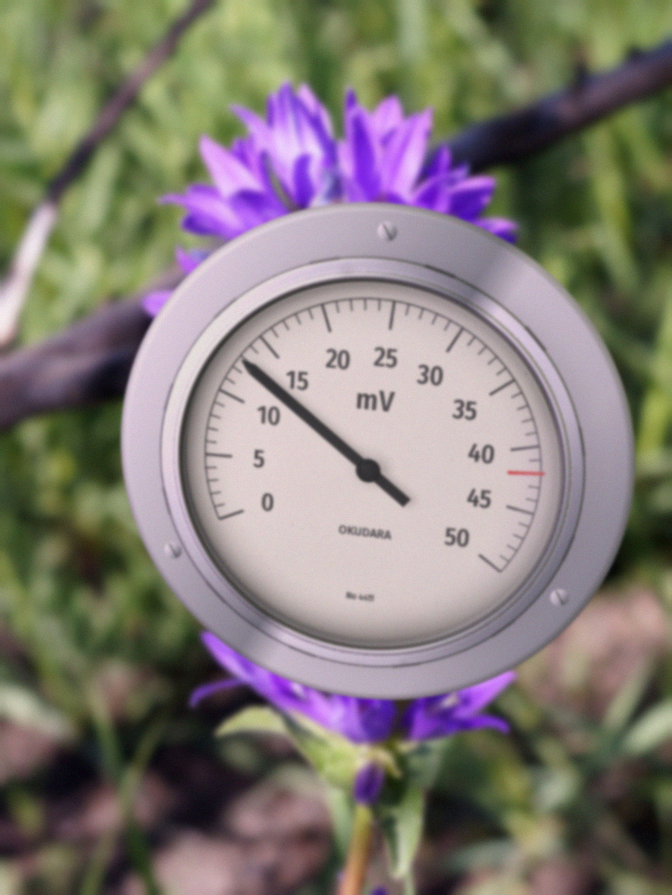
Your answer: 13 mV
